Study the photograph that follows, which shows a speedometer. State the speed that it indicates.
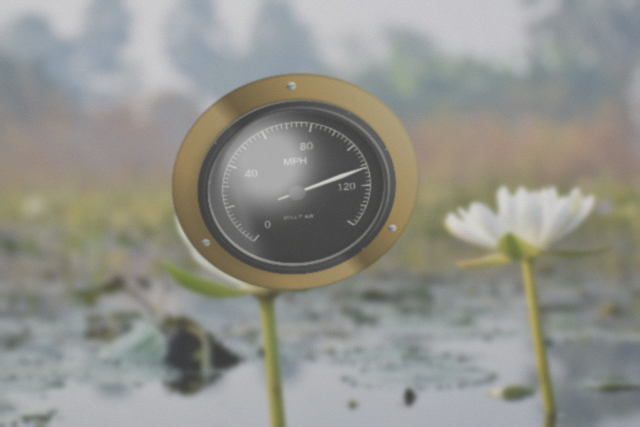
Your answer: 110 mph
